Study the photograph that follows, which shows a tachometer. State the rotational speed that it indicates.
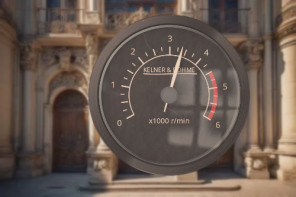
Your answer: 3375 rpm
